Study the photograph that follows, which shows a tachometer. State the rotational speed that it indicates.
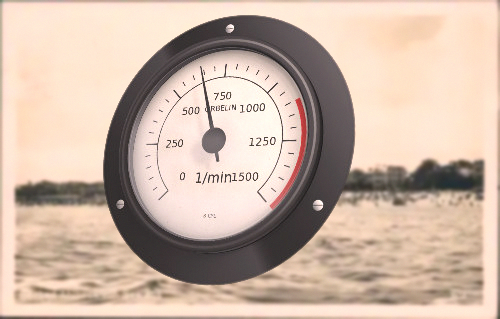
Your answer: 650 rpm
